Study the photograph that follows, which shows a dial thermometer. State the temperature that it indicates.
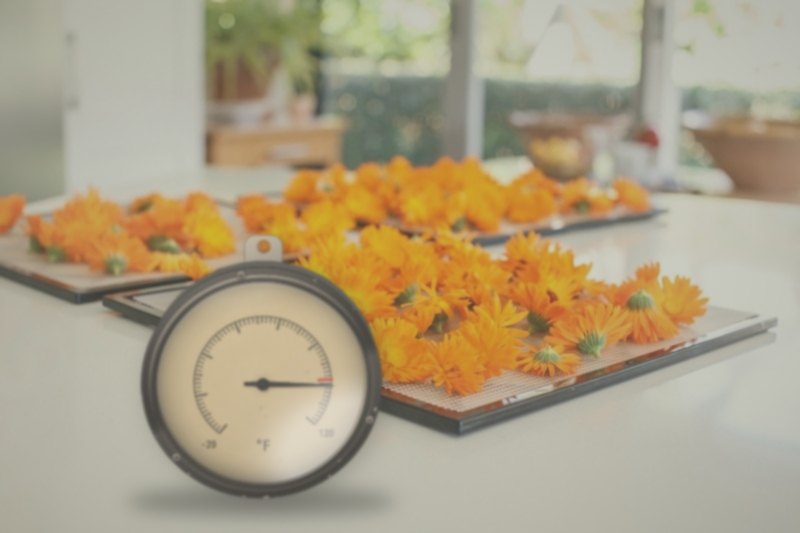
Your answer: 100 °F
